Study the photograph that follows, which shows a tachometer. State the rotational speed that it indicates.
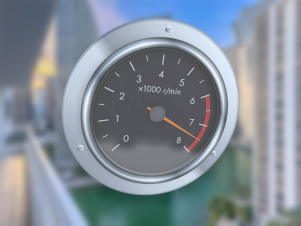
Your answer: 7500 rpm
